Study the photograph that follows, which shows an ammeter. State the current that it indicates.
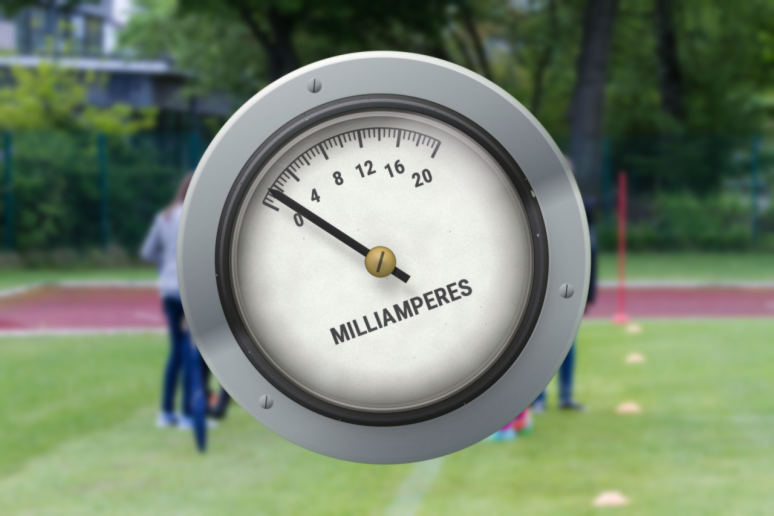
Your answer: 1.5 mA
